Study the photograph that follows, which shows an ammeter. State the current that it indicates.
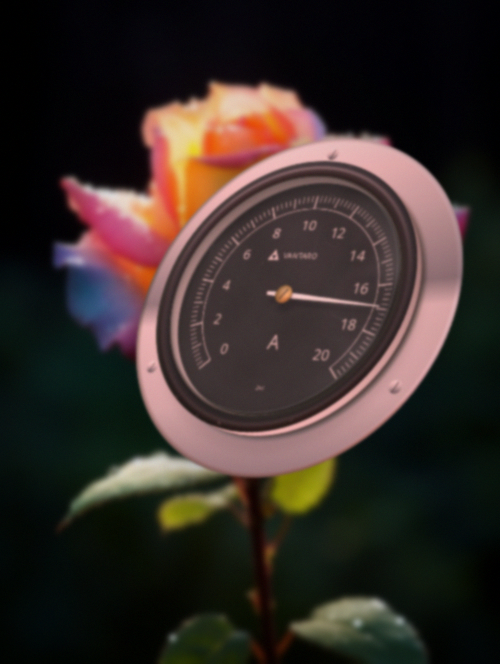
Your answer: 17 A
